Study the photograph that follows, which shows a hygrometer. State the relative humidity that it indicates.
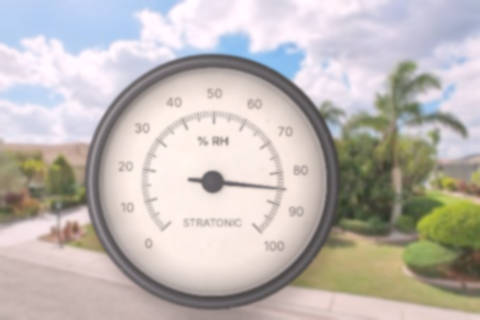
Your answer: 85 %
